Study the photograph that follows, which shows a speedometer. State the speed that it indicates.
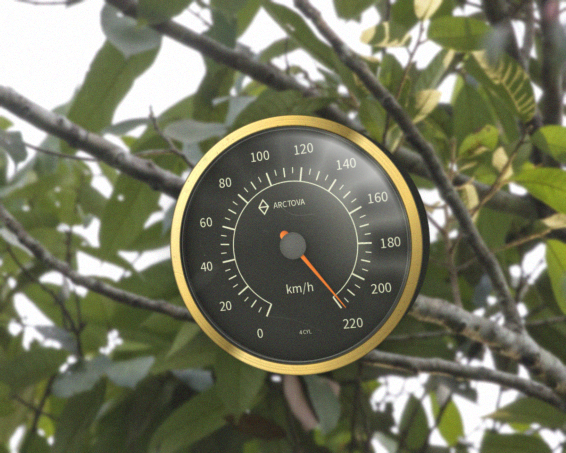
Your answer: 217.5 km/h
